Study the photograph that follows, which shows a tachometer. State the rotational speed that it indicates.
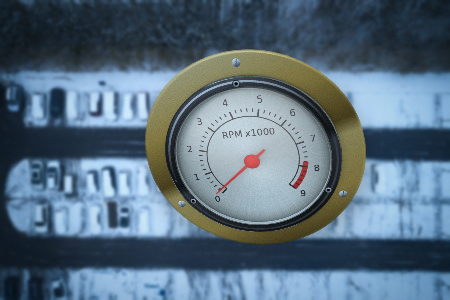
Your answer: 200 rpm
